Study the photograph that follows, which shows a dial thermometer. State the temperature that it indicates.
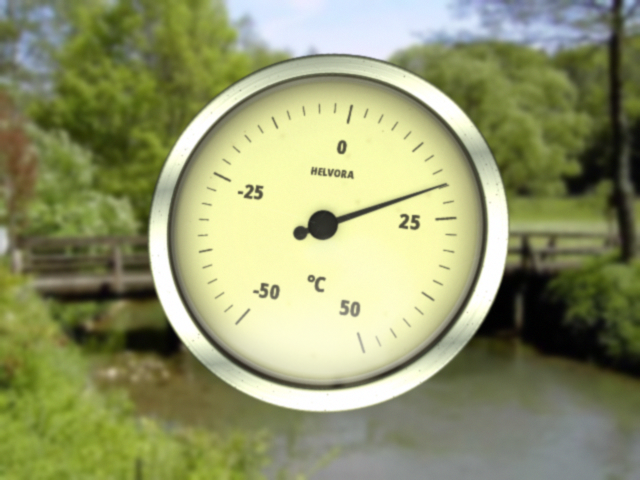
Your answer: 20 °C
